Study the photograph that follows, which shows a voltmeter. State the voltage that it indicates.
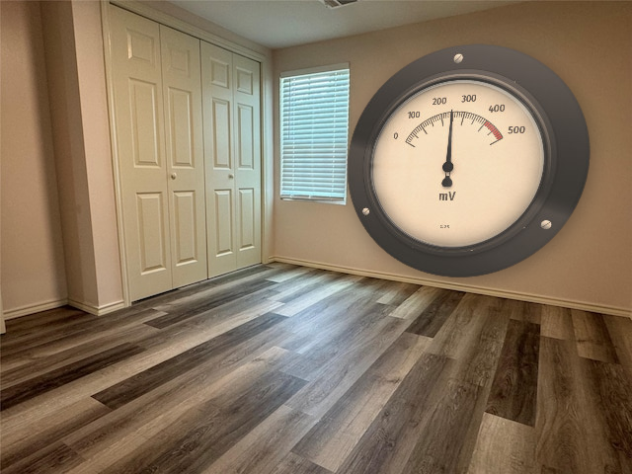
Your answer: 250 mV
